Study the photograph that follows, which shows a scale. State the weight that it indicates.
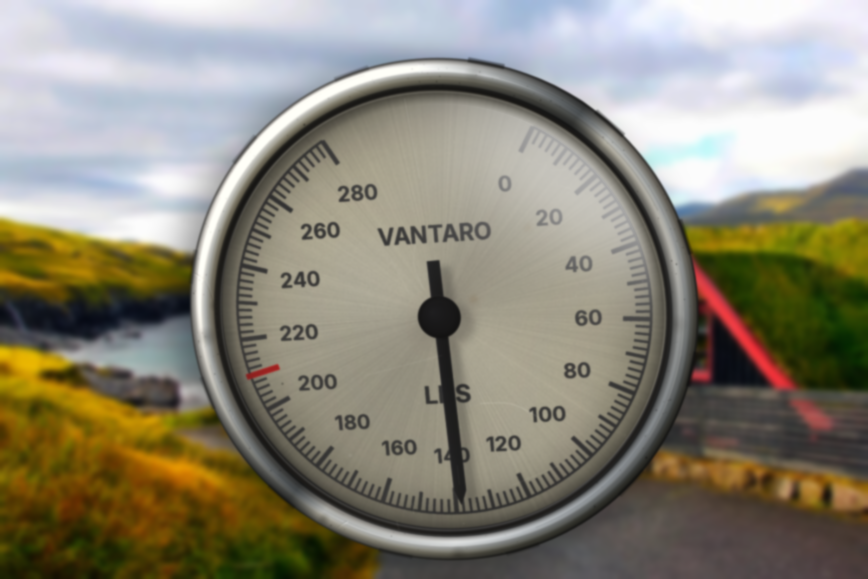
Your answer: 138 lb
